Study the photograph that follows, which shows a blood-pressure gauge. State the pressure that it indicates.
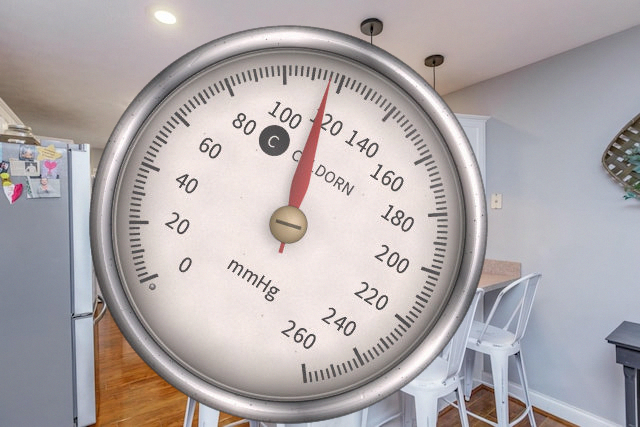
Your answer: 116 mmHg
